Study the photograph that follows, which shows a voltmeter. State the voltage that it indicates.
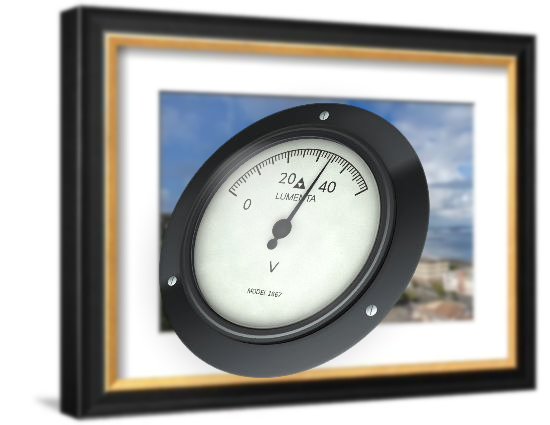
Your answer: 35 V
